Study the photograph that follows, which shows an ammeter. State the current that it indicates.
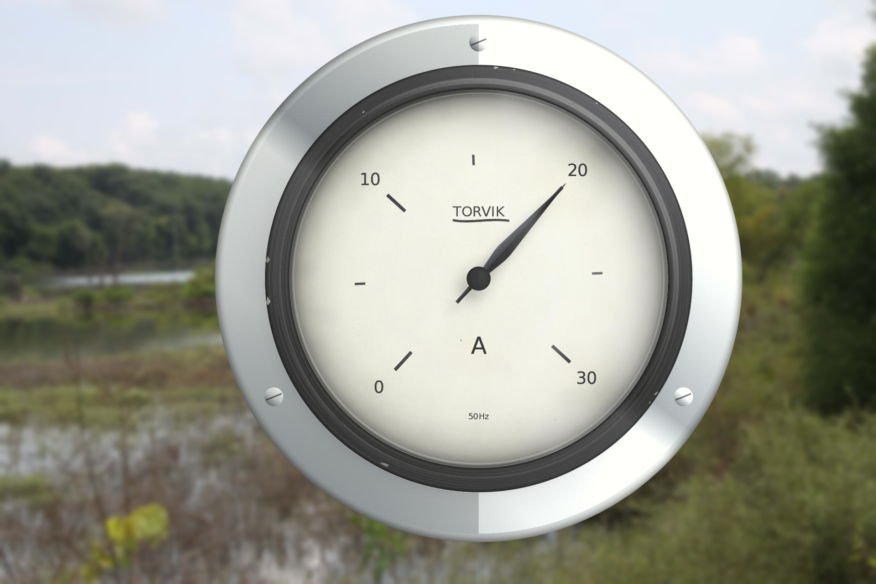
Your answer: 20 A
